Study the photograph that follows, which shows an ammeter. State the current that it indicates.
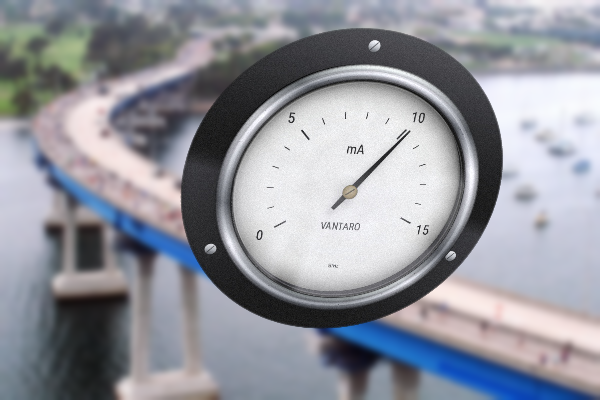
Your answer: 10 mA
